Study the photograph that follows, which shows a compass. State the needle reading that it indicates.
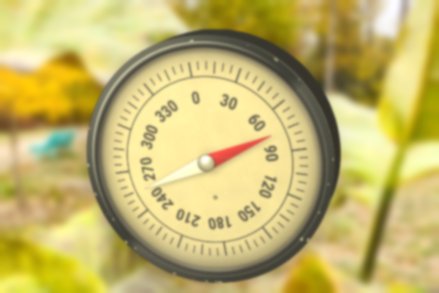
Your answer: 75 °
